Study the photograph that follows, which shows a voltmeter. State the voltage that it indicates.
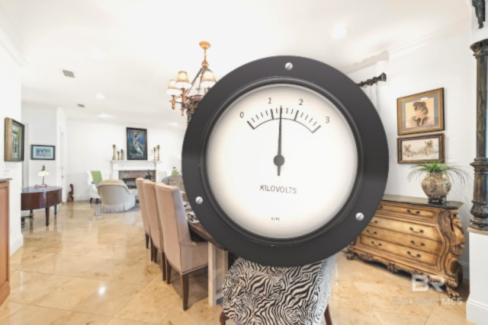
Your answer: 1.4 kV
